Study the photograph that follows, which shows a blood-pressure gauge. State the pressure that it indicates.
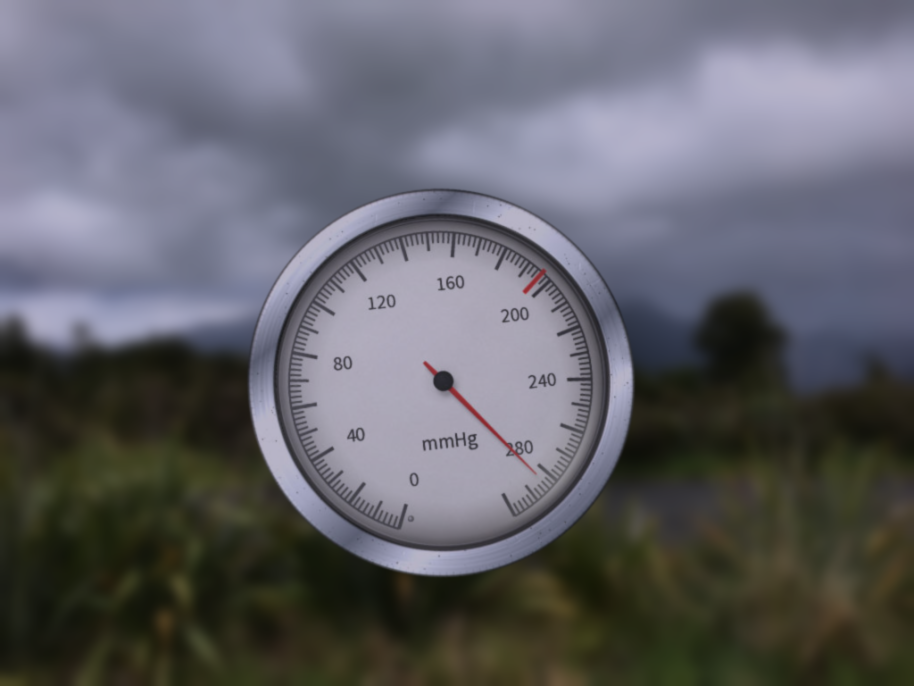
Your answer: 284 mmHg
